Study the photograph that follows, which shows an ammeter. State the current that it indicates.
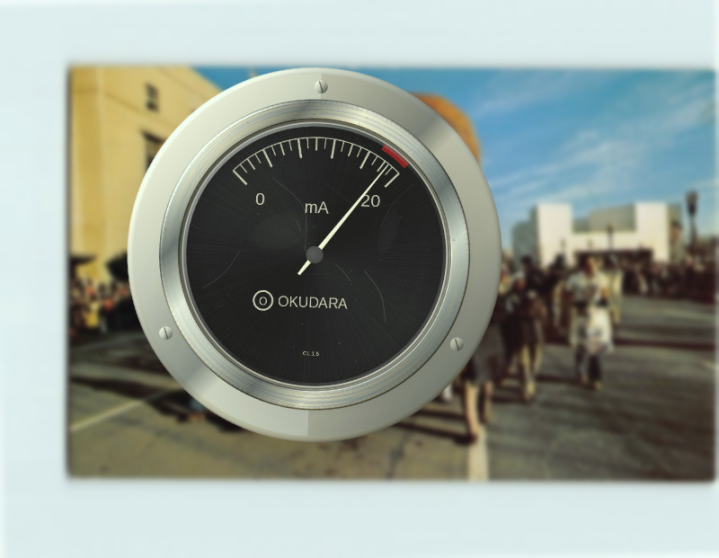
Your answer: 18.5 mA
